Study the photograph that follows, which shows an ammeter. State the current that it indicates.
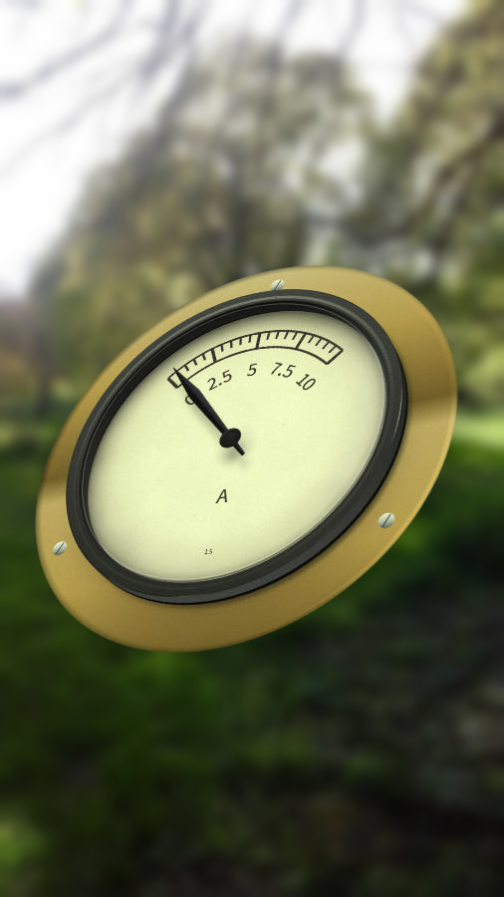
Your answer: 0.5 A
